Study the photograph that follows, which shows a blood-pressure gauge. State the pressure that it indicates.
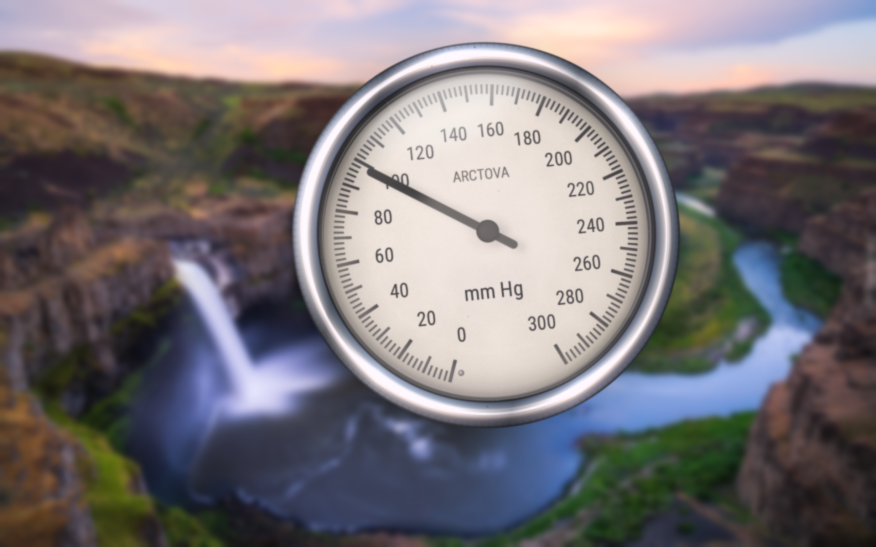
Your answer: 98 mmHg
